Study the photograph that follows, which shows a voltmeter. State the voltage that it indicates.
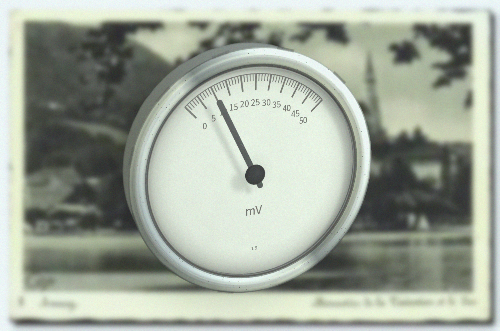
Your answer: 10 mV
